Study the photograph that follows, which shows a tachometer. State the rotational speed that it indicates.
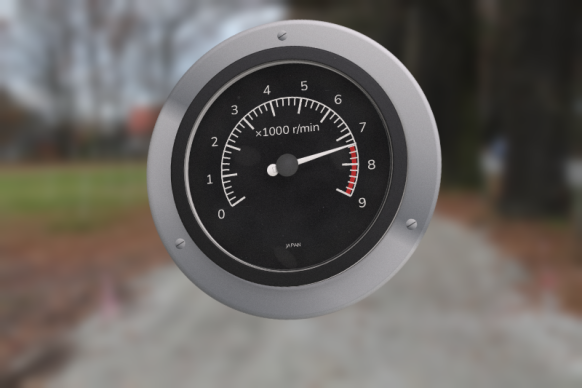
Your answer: 7400 rpm
